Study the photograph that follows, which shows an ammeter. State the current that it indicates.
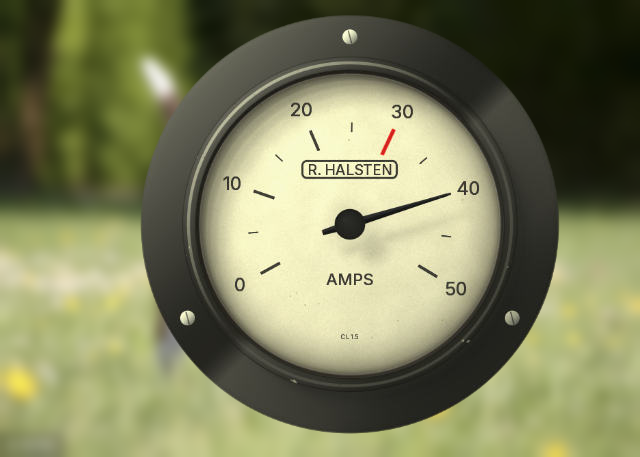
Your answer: 40 A
